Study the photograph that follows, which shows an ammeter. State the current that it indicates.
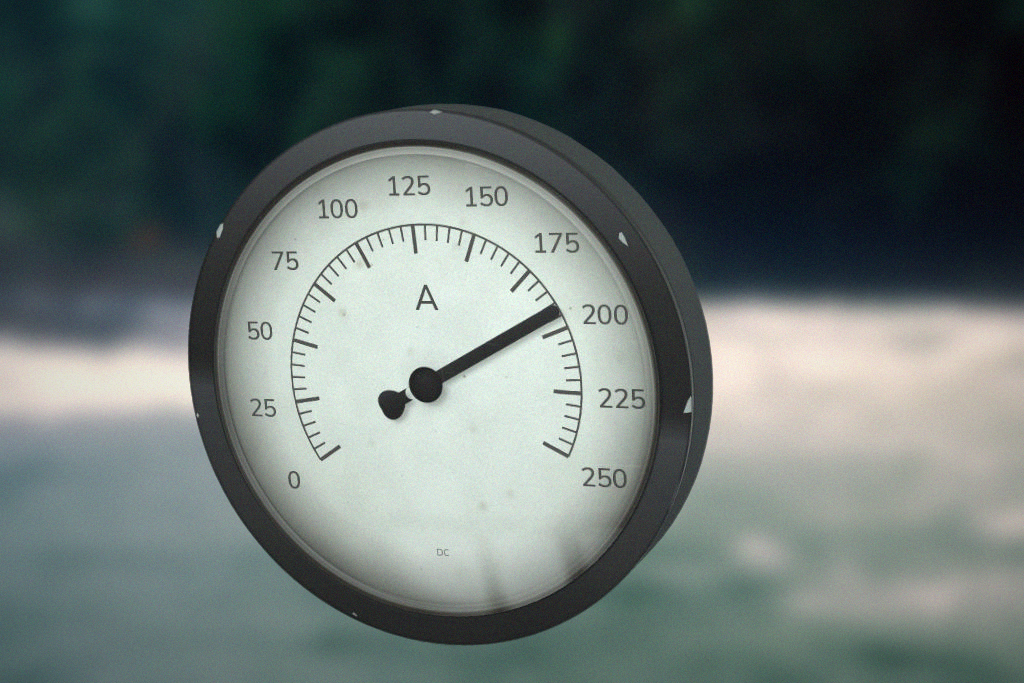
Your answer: 192.5 A
